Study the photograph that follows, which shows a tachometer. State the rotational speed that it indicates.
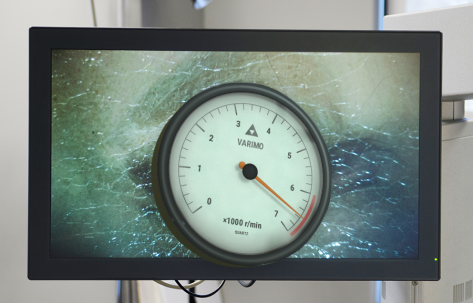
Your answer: 6600 rpm
